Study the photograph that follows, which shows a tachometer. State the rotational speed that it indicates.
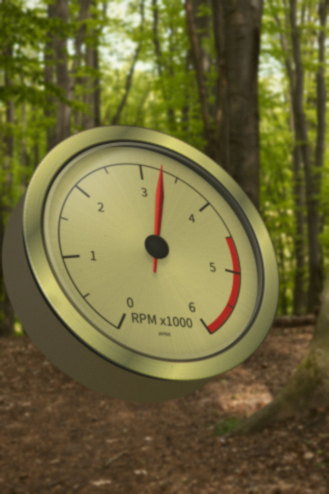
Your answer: 3250 rpm
